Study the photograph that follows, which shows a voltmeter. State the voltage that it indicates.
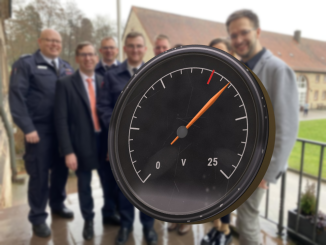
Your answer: 17 V
